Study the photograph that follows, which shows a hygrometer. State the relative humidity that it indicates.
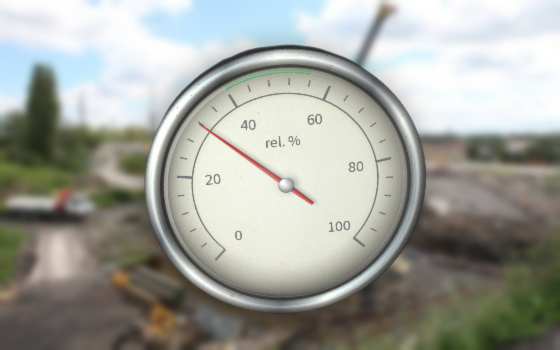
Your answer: 32 %
